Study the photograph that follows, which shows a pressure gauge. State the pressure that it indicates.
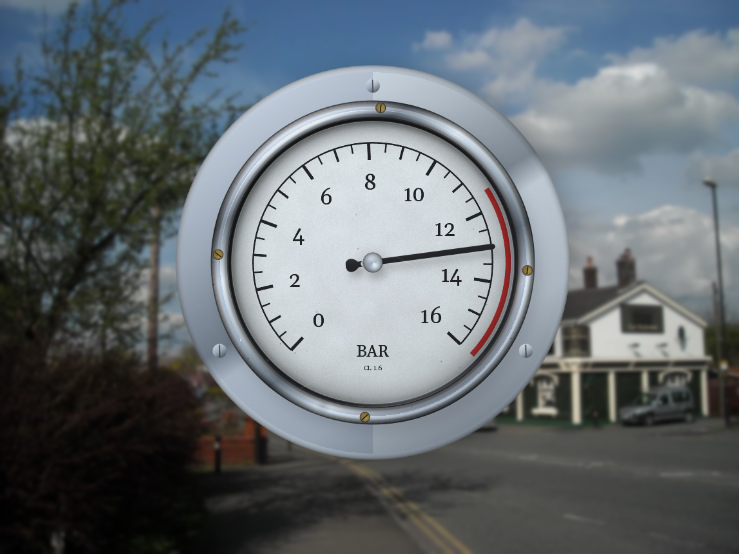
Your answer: 13 bar
